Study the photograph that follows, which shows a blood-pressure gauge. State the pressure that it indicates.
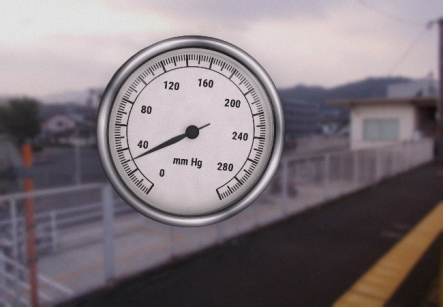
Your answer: 30 mmHg
